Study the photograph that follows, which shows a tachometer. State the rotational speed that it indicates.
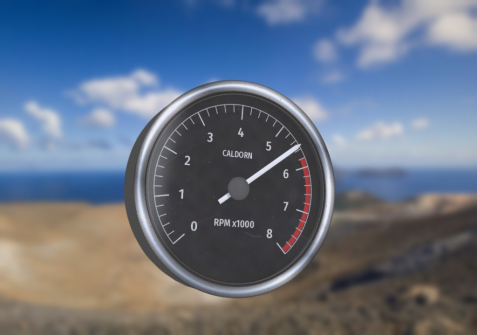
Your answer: 5500 rpm
